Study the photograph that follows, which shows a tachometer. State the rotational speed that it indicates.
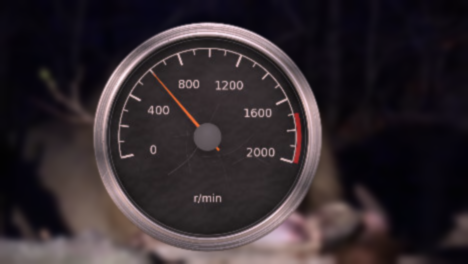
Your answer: 600 rpm
